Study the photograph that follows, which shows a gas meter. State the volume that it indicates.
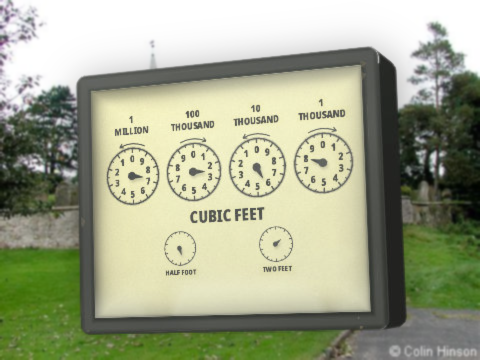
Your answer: 725800 ft³
